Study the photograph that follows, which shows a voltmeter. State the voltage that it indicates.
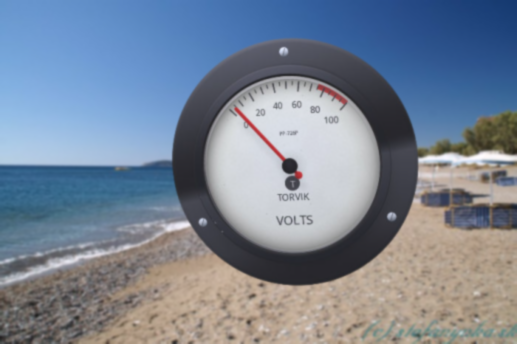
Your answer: 5 V
